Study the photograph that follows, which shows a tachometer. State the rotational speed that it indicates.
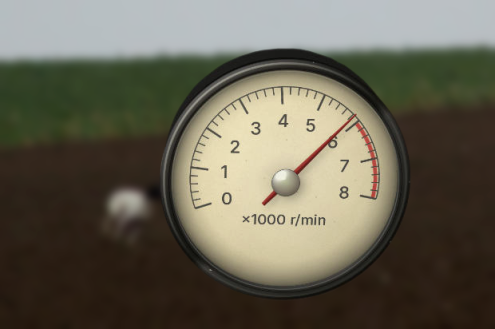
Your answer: 5800 rpm
